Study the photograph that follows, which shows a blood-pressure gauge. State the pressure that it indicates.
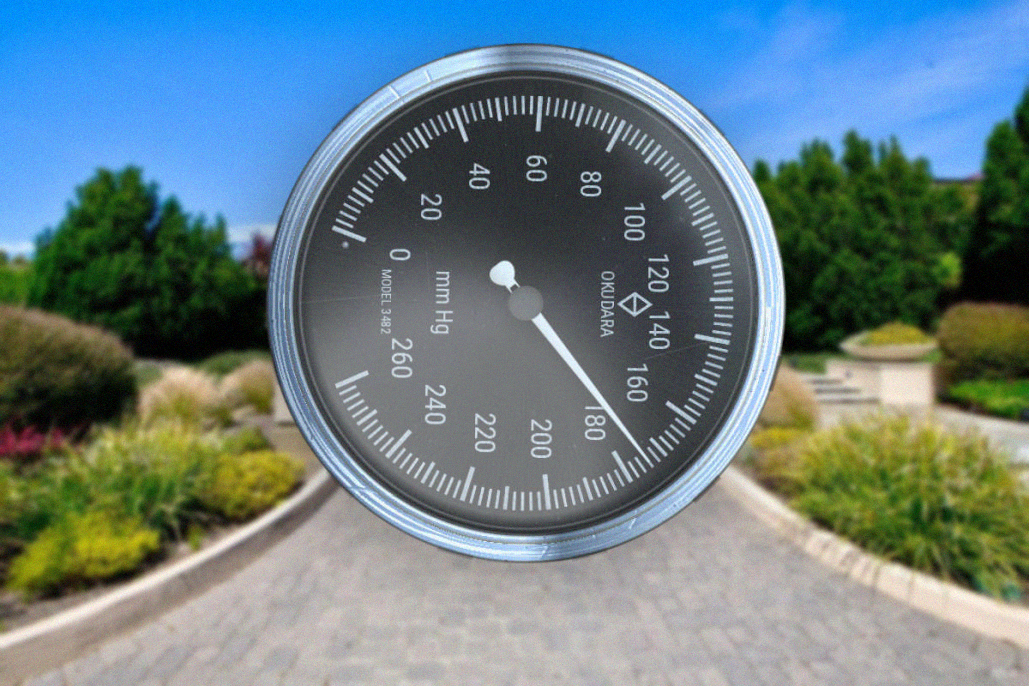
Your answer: 174 mmHg
